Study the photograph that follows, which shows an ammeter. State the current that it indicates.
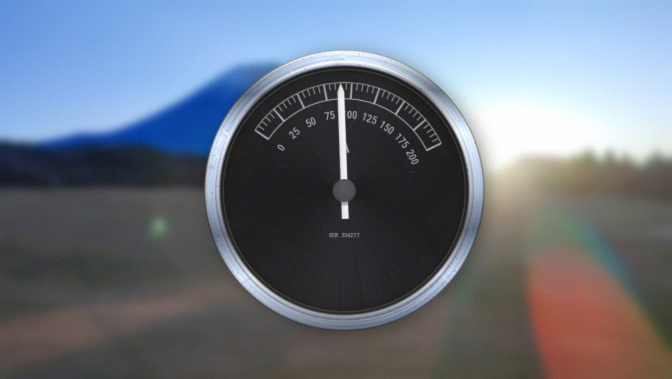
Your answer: 90 A
